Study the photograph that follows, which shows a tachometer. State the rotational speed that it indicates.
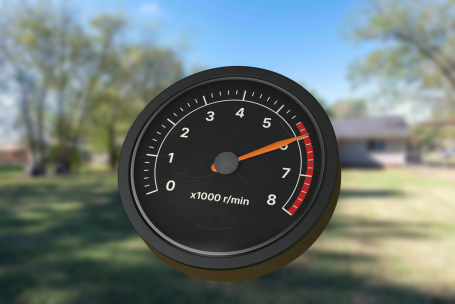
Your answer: 6000 rpm
